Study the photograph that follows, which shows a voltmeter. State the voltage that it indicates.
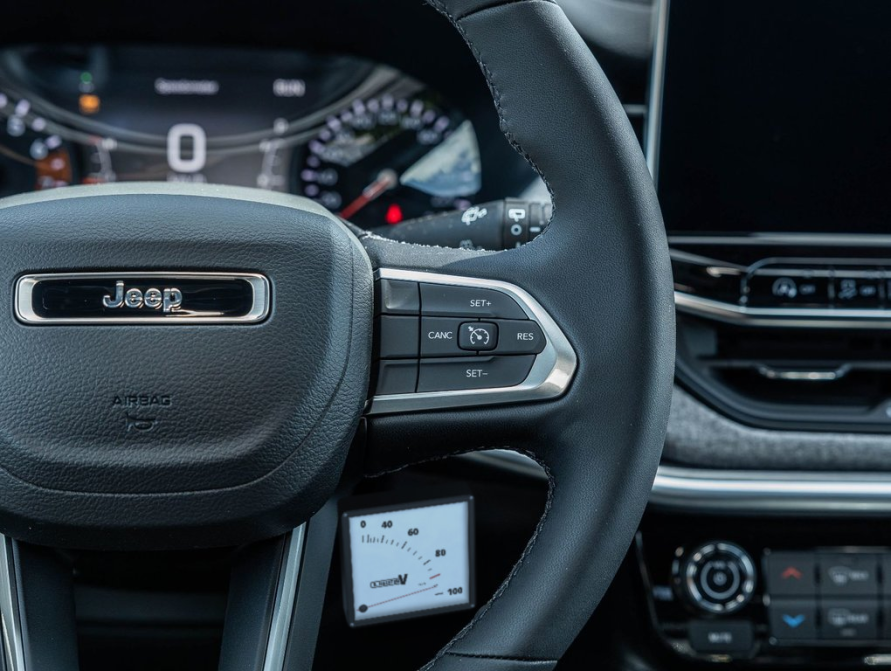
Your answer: 95 V
